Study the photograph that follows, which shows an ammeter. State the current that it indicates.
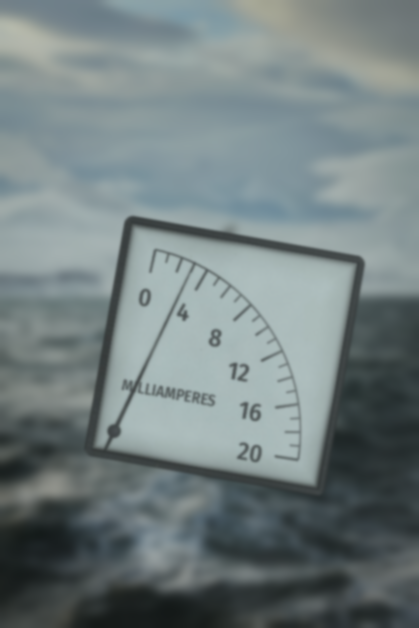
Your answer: 3 mA
